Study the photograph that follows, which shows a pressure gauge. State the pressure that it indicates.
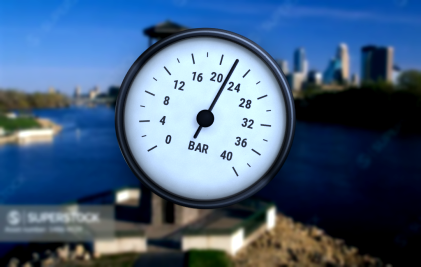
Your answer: 22 bar
